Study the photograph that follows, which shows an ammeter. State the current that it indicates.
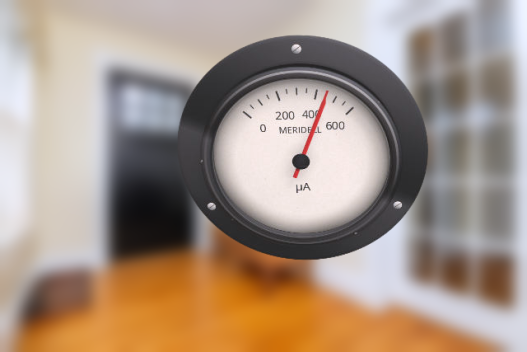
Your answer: 450 µA
